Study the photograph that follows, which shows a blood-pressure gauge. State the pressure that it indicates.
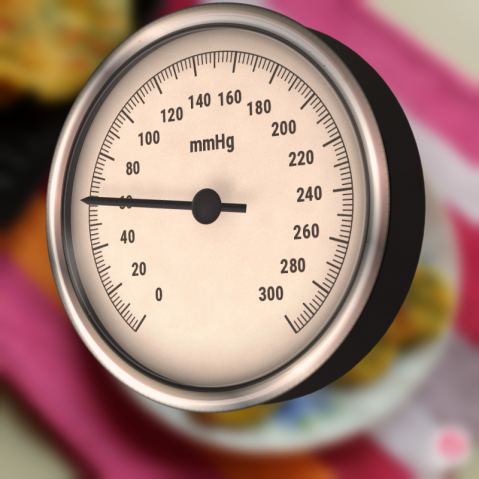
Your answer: 60 mmHg
